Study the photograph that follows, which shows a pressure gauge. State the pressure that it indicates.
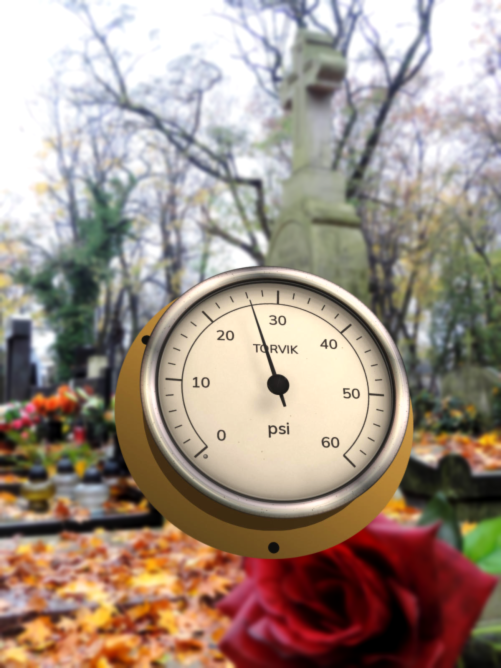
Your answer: 26 psi
